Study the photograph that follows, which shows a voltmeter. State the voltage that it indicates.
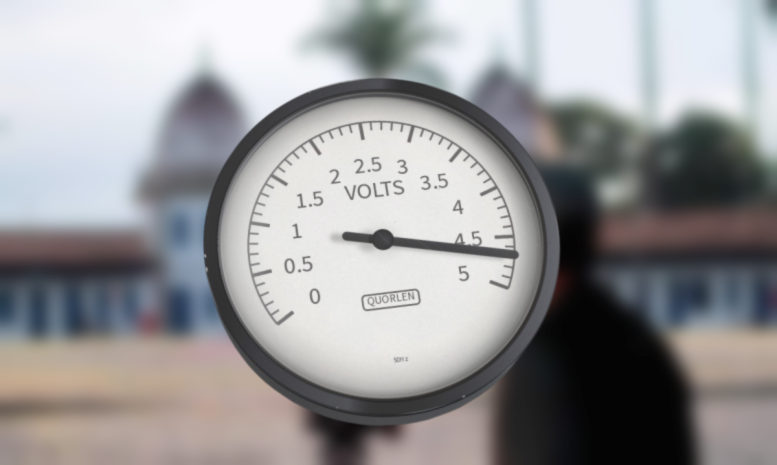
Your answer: 4.7 V
